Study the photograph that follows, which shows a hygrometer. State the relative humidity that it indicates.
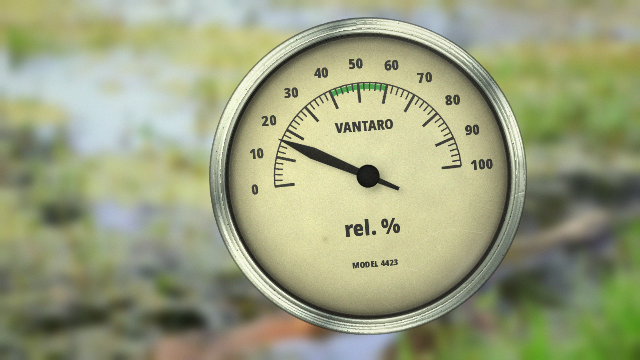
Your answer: 16 %
